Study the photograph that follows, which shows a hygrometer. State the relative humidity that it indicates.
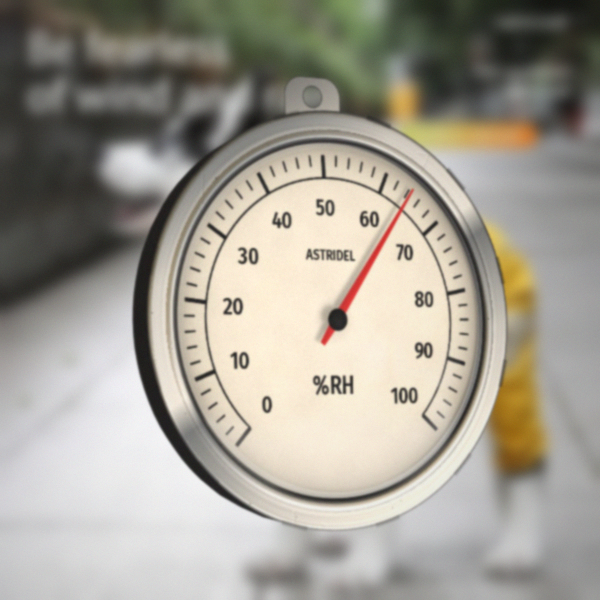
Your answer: 64 %
